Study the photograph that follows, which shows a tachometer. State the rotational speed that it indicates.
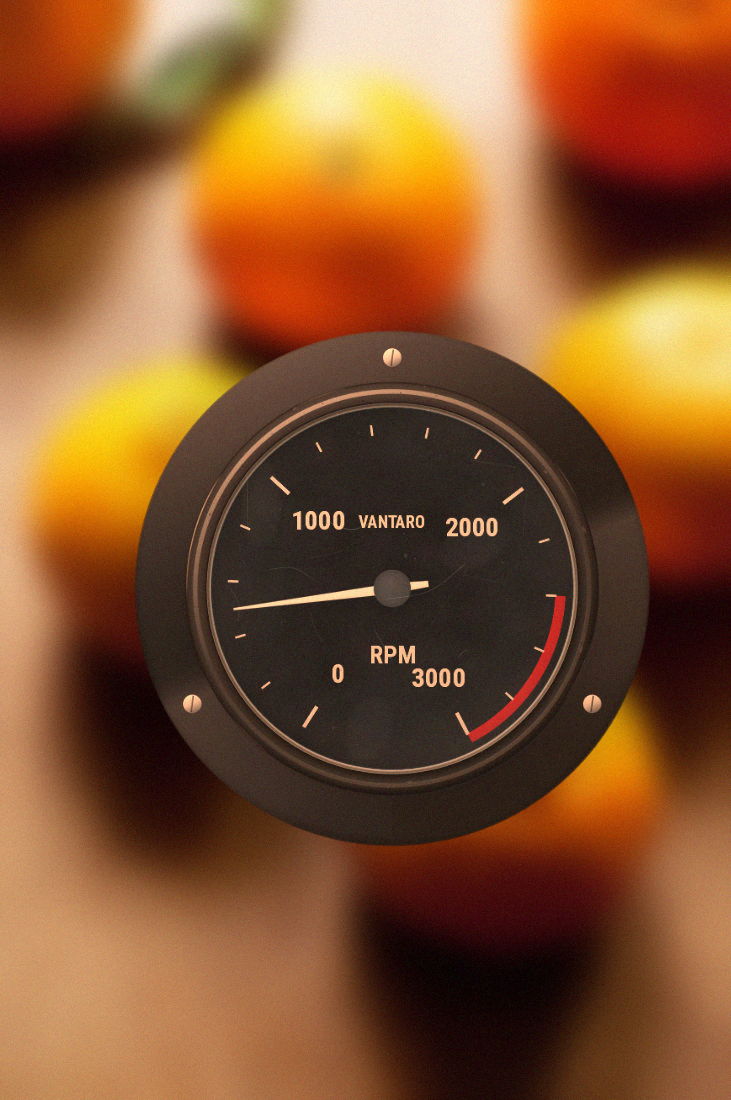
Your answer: 500 rpm
